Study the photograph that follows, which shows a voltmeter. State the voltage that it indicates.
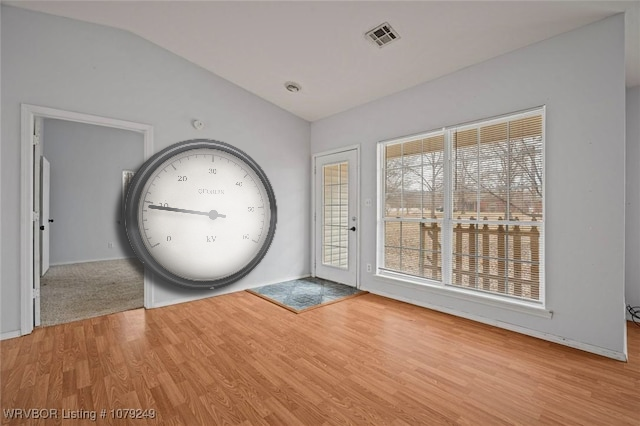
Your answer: 9 kV
